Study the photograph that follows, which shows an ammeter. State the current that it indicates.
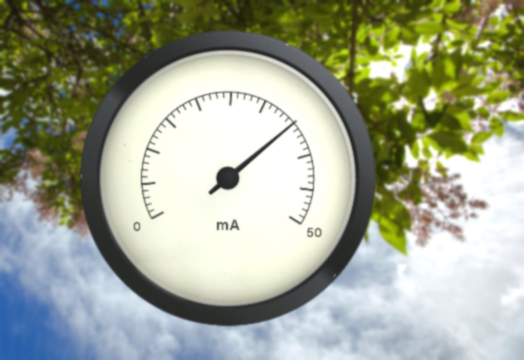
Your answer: 35 mA
